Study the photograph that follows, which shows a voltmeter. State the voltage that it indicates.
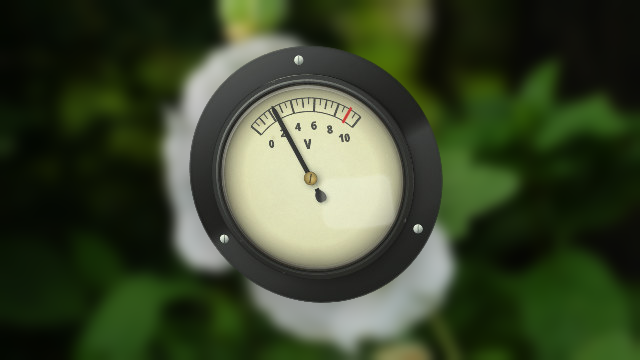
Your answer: 2.5 V
